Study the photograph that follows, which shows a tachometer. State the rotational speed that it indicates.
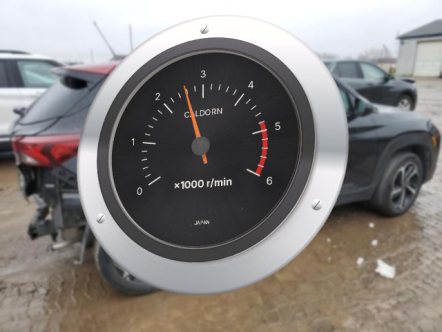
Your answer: 2600 rpm
